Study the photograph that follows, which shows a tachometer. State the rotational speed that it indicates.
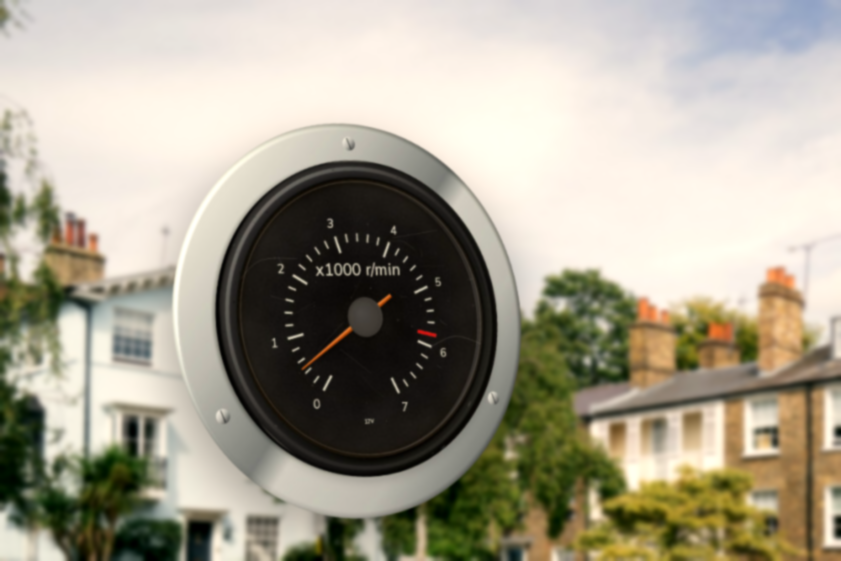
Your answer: 500 rpm
